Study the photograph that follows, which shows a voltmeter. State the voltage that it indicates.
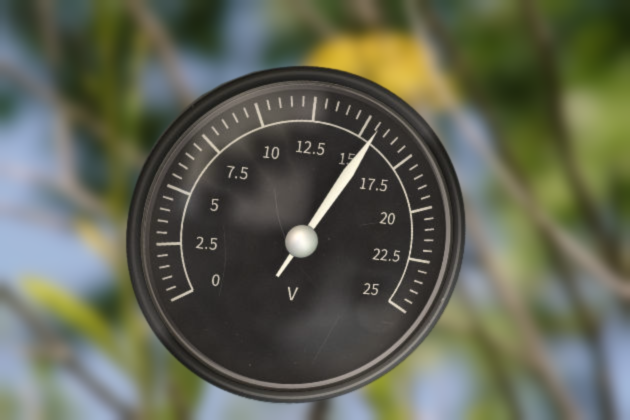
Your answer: 15.5 V
